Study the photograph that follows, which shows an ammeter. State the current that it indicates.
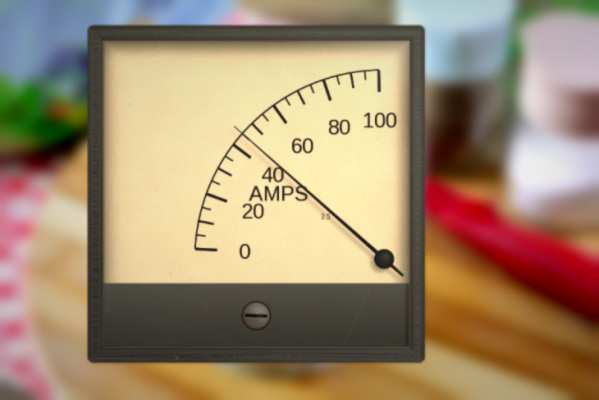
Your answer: 45 A
